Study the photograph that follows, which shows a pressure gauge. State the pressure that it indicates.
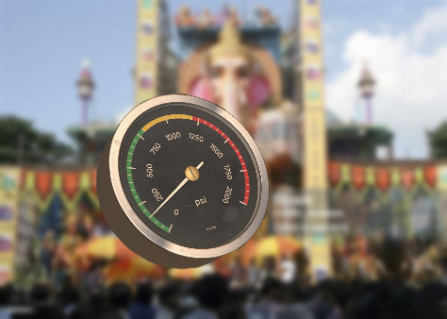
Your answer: 150 psi
